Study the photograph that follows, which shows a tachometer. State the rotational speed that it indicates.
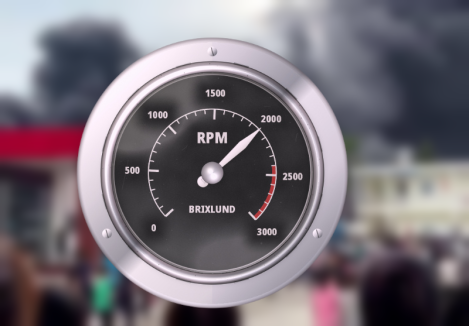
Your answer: 2000 rpm
